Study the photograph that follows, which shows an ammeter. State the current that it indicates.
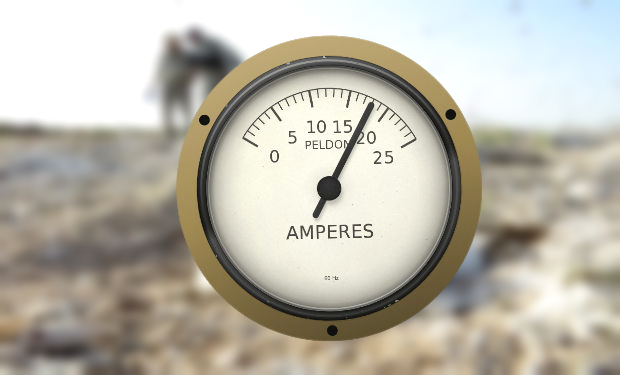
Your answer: 18 A
